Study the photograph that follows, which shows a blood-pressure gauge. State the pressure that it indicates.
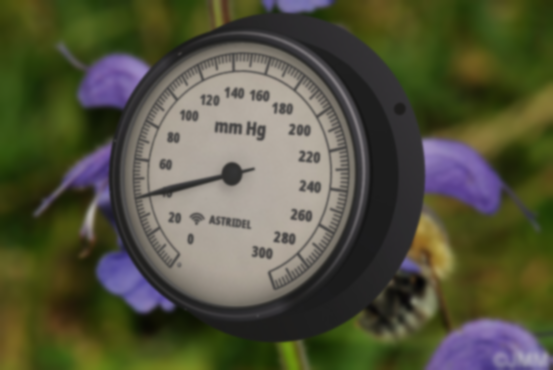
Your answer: 40 mmHg
